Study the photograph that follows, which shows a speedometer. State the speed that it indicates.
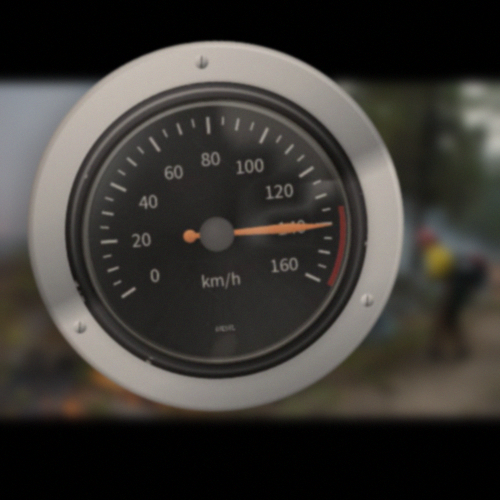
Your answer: 140 km/h
